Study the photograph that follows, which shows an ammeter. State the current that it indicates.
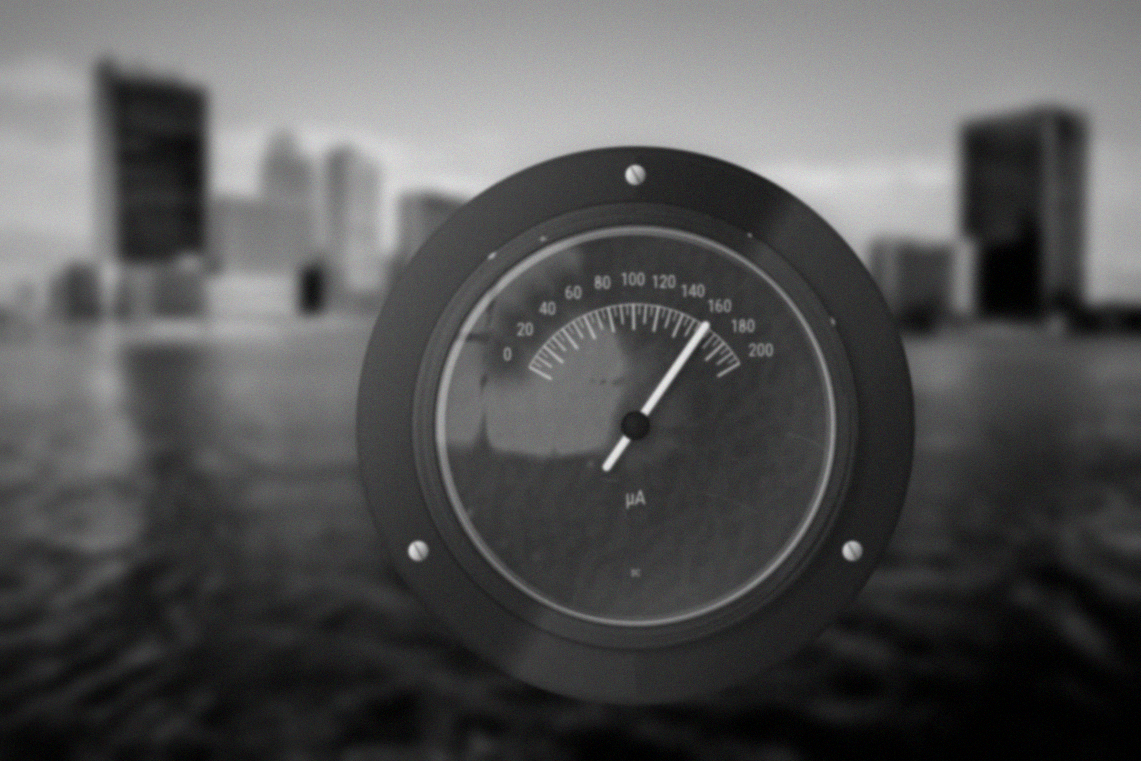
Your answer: 160 µA
